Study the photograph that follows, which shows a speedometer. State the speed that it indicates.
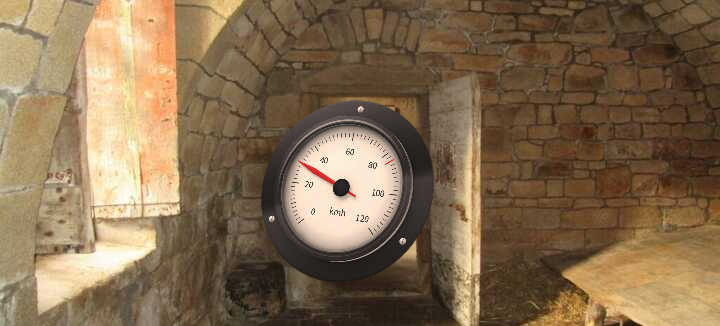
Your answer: 30 km/h
